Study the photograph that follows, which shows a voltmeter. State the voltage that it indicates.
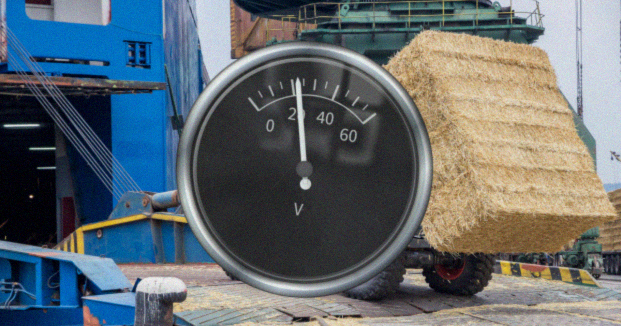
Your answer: 22.5 V
